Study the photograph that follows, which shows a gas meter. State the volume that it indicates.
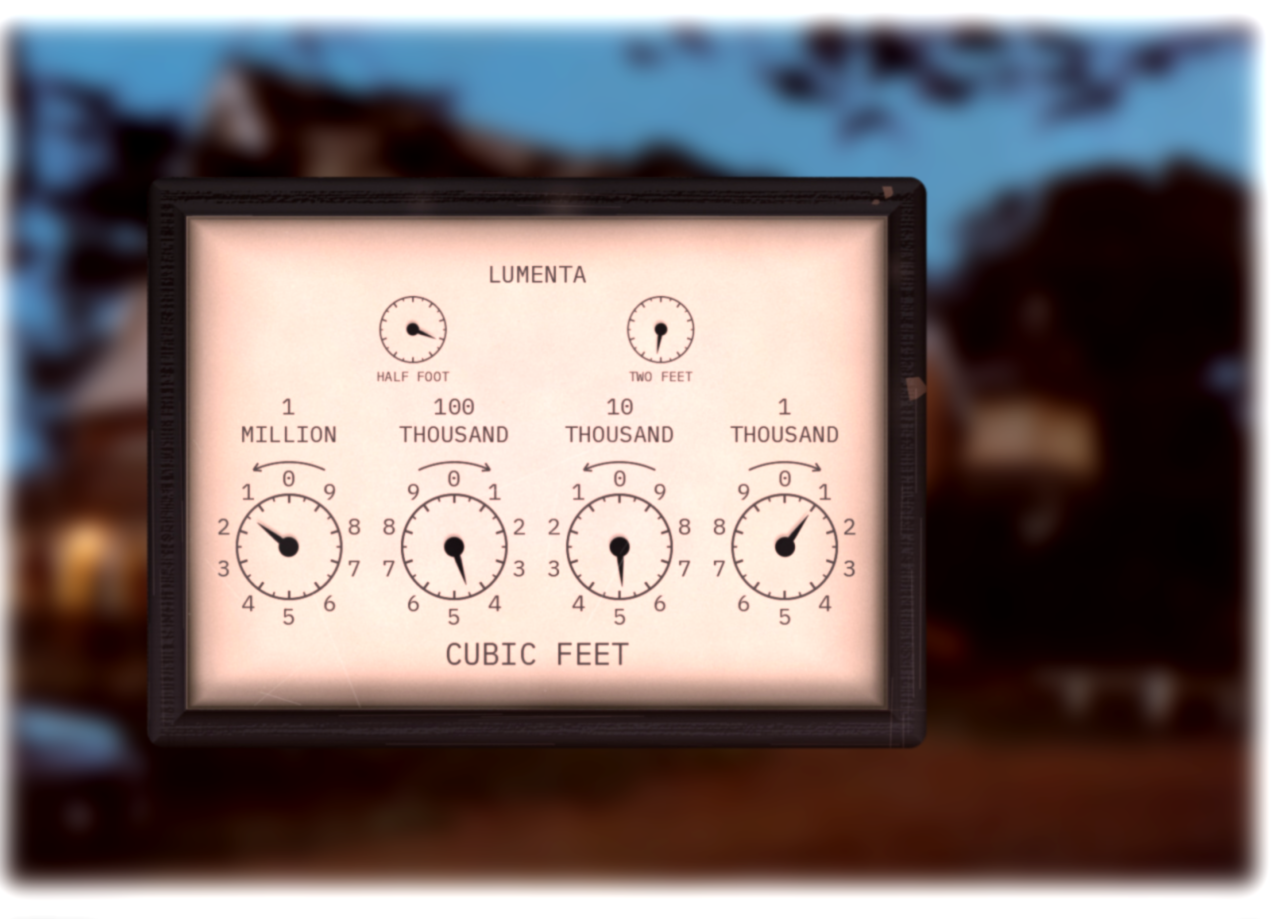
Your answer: 145100 ft³
